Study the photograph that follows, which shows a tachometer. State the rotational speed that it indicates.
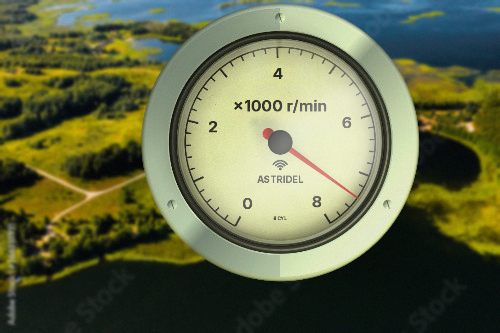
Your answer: 7400 rpm
